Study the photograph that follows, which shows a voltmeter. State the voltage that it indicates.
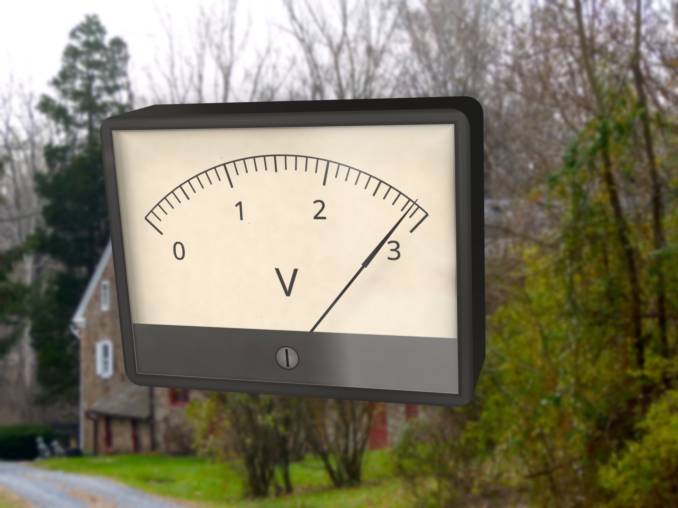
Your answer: 2.85 V
